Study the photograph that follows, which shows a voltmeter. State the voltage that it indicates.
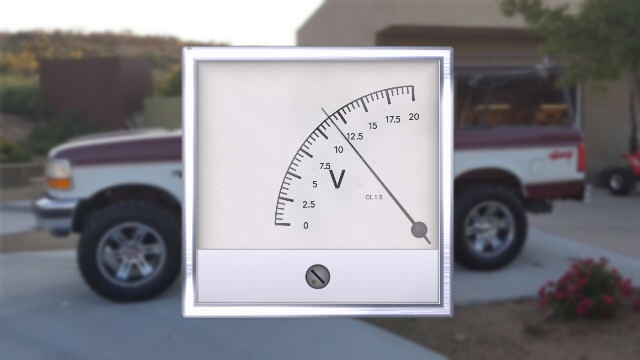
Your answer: 11.5 V
